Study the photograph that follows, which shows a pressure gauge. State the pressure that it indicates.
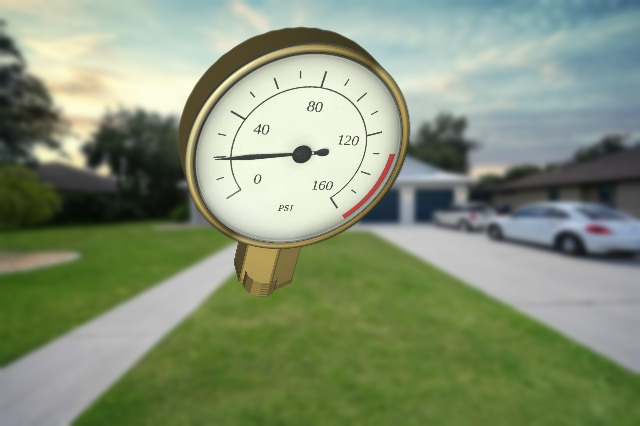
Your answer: 20 psi
